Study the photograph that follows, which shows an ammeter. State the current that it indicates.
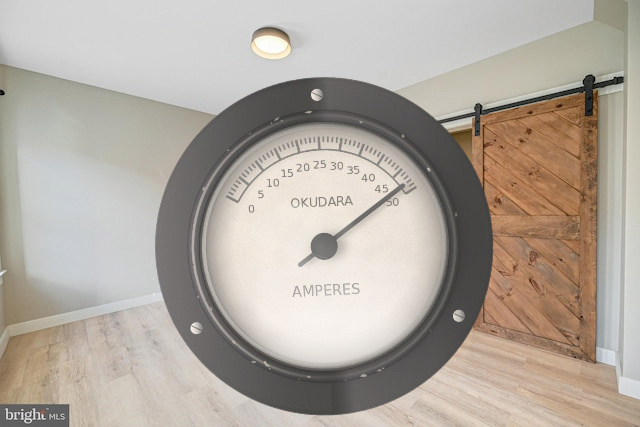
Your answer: 48 A
